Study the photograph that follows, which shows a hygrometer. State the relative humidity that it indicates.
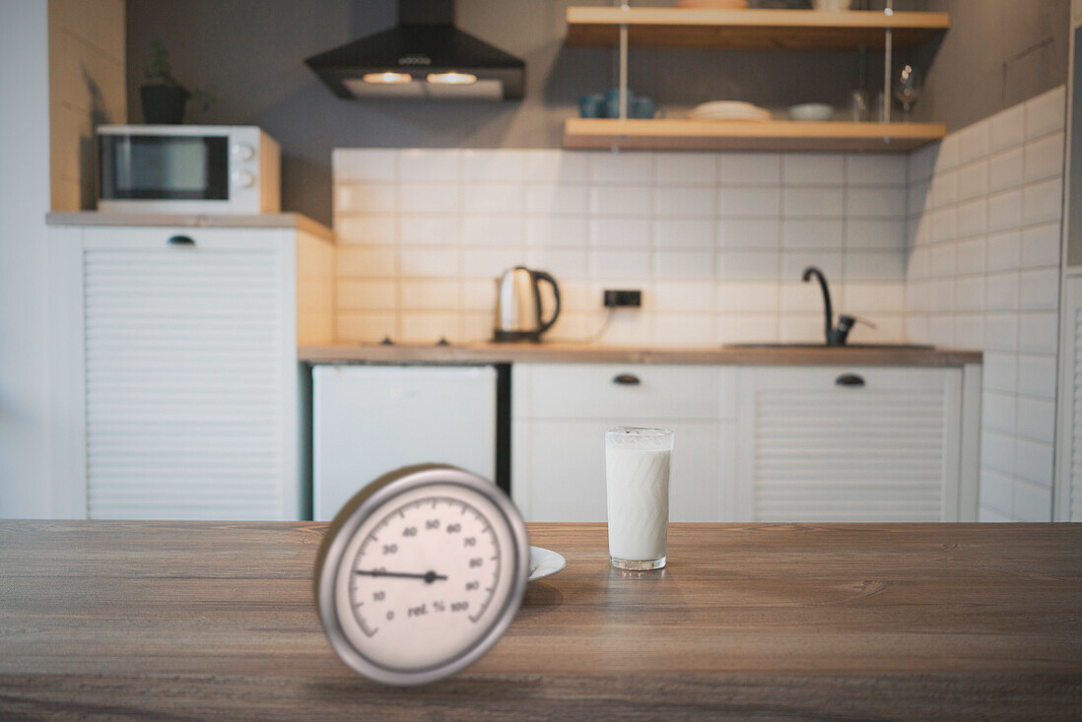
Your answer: 20 %
